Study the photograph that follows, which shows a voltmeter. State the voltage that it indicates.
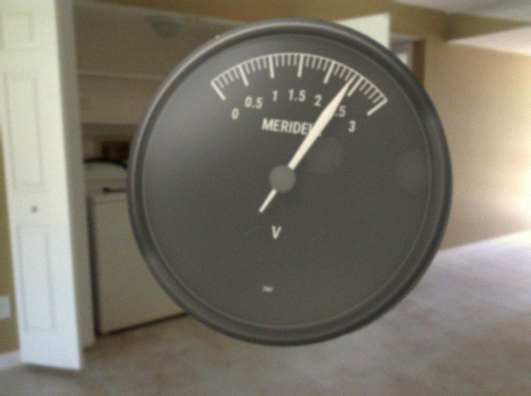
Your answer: 2.4 V
